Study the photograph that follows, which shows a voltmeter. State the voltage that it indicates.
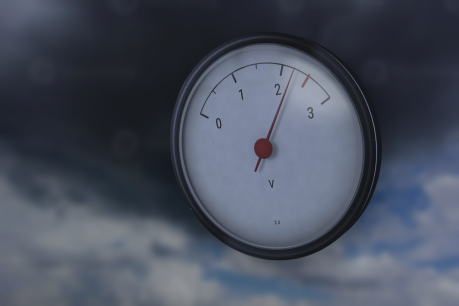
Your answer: 2.25 V
